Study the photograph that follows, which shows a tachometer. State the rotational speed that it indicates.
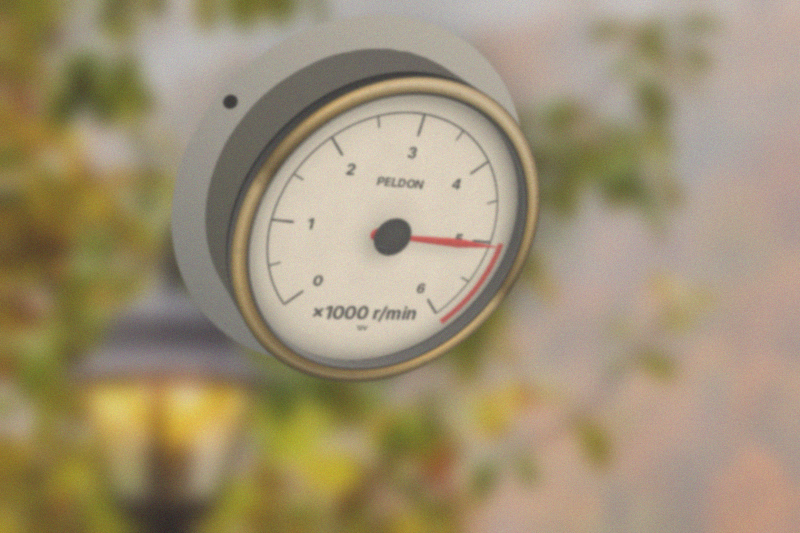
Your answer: 5000 rpm
